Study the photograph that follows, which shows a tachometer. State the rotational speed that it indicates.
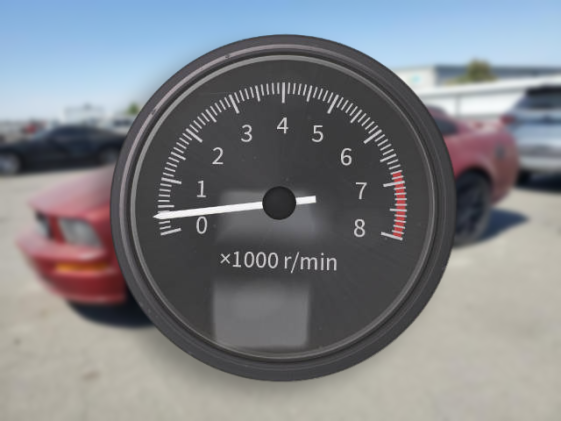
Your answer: 300 rpm
